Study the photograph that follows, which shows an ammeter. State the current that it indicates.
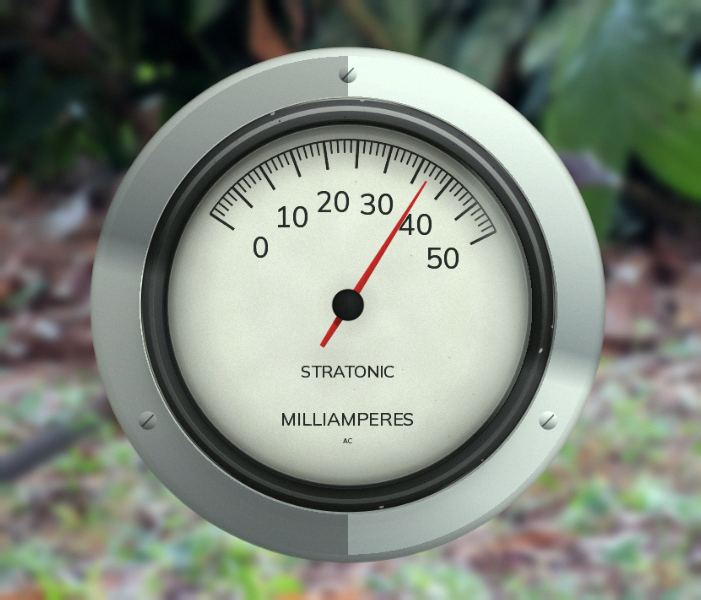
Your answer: 37 mA
